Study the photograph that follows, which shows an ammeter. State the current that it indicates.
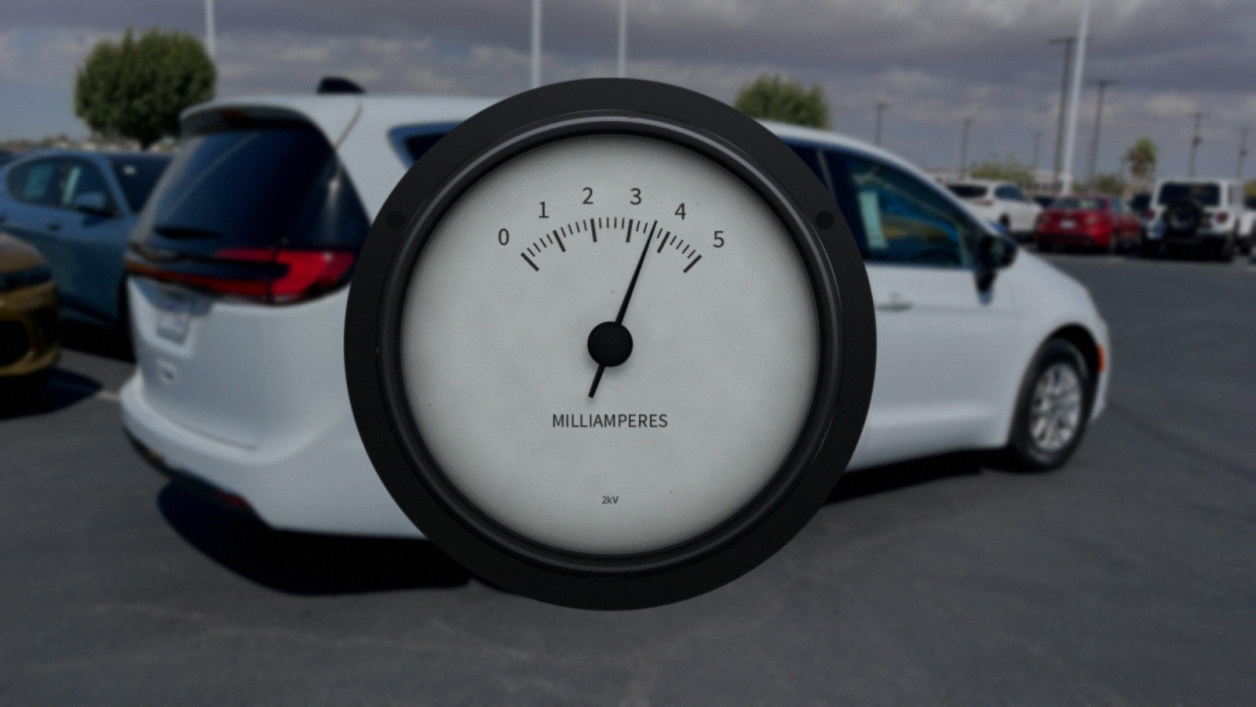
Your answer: 3.6 mA
